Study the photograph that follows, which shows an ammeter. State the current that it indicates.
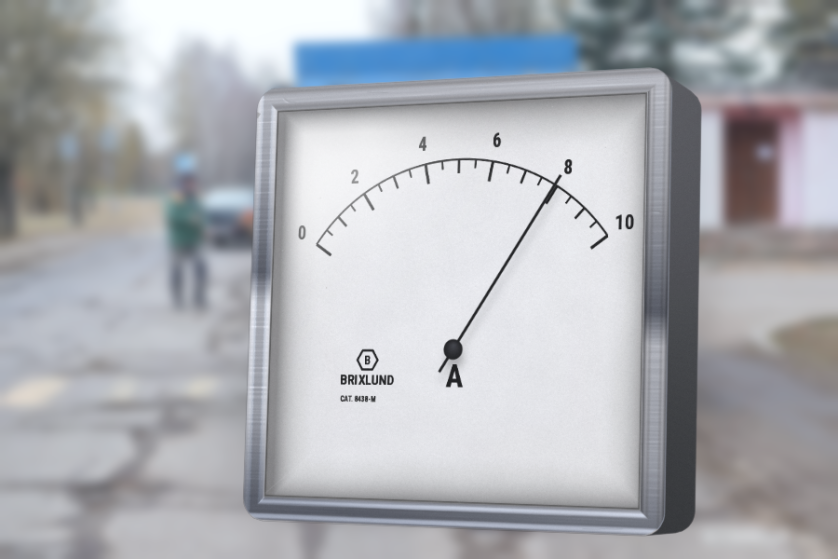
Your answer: 8 A
